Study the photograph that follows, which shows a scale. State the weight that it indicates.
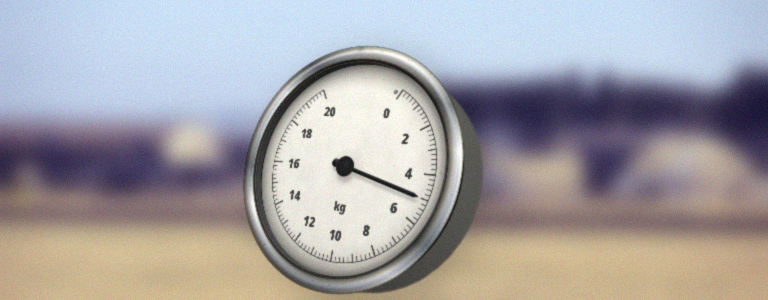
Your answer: 5 kg
